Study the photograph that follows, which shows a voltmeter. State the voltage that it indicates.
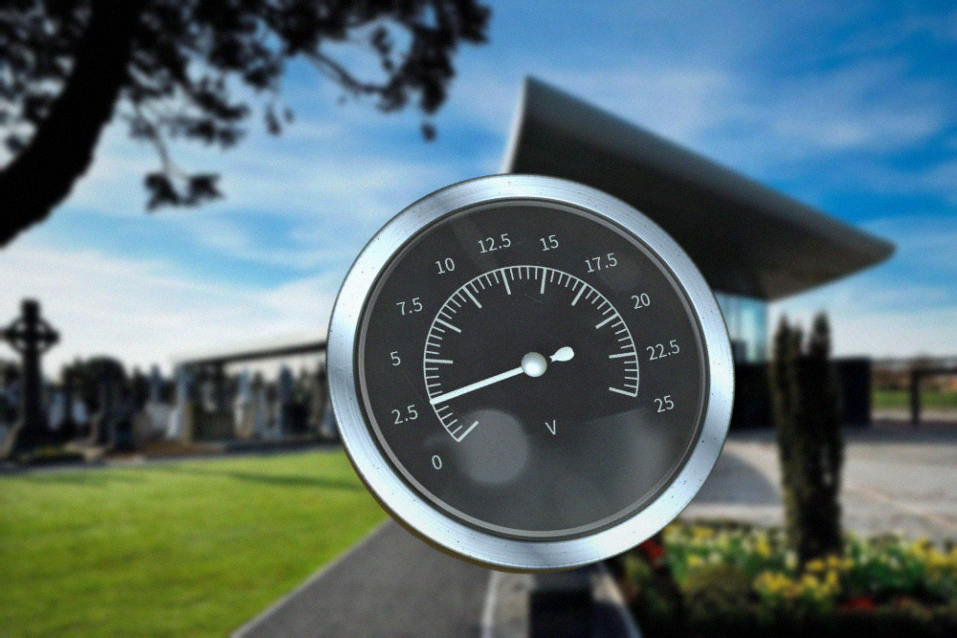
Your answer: 2.5 V
